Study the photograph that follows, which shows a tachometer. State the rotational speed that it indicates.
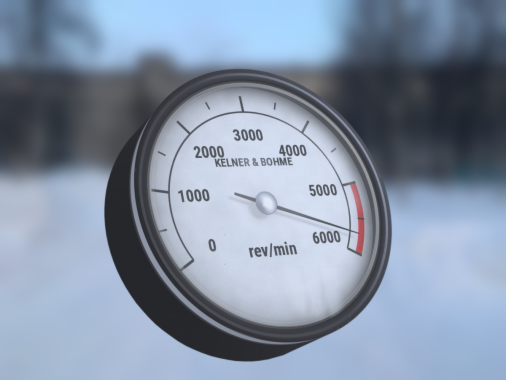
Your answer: 5750 rpm
